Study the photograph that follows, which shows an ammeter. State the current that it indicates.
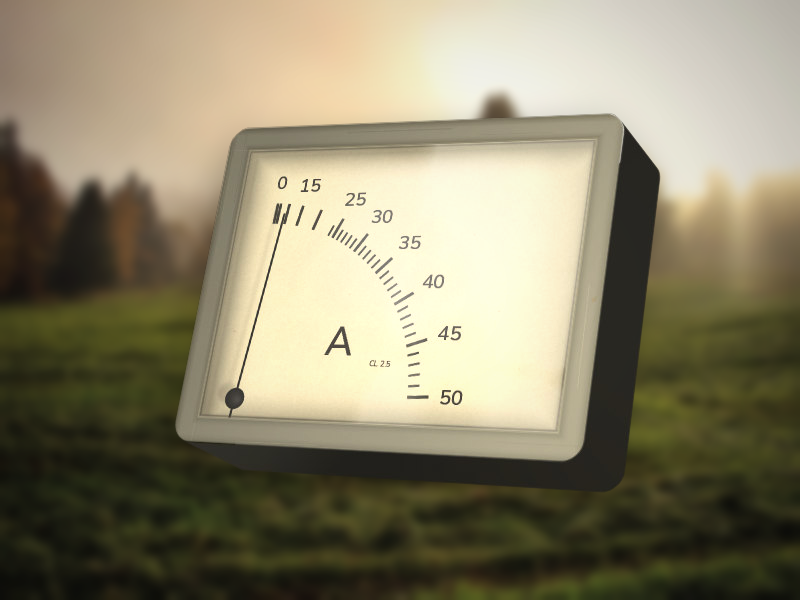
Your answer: 10 A
